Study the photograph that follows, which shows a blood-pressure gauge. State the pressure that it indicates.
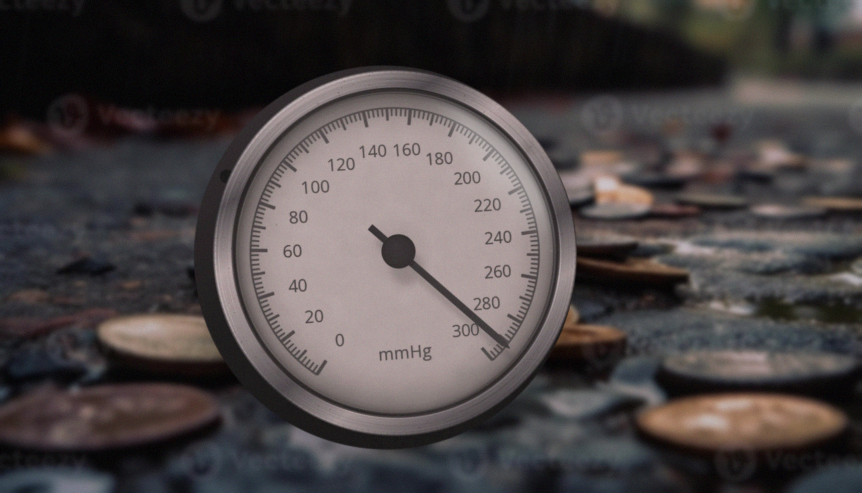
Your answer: 292 mmHg
